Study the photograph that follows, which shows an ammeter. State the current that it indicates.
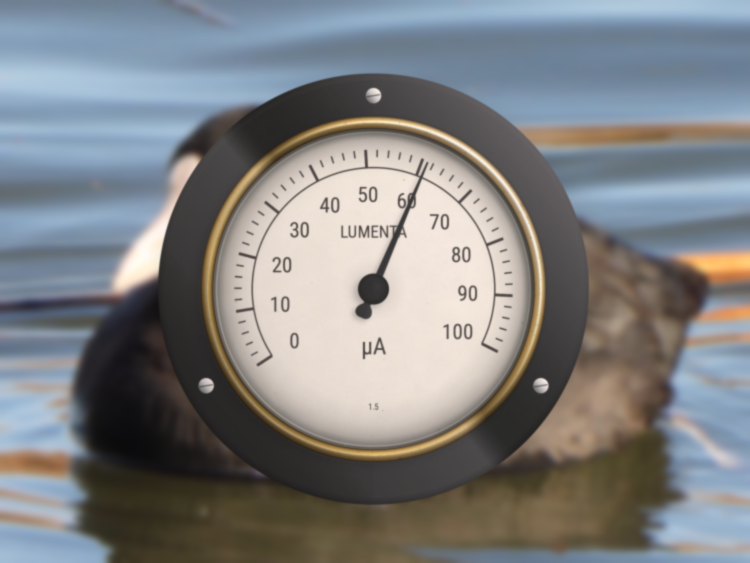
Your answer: 61 µA
